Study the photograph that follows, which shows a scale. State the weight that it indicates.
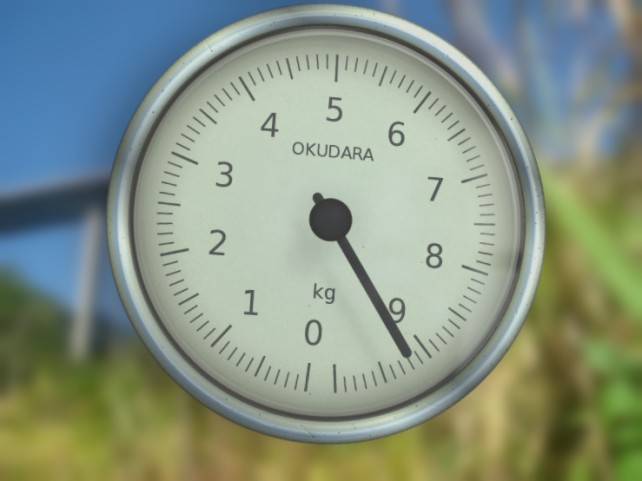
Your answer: 9.2 kg
